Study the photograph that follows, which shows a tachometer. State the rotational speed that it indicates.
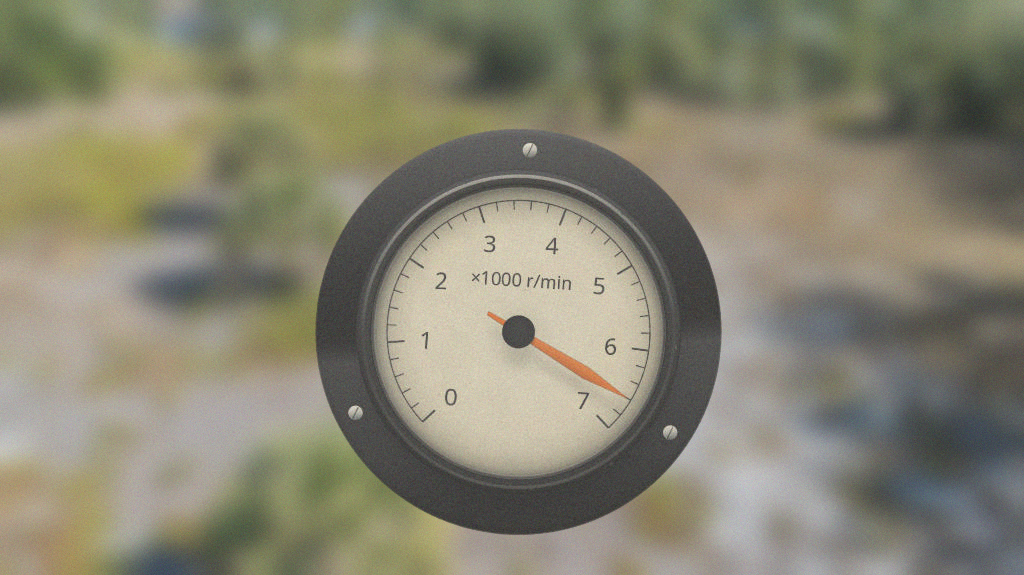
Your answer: 6600 rpm
